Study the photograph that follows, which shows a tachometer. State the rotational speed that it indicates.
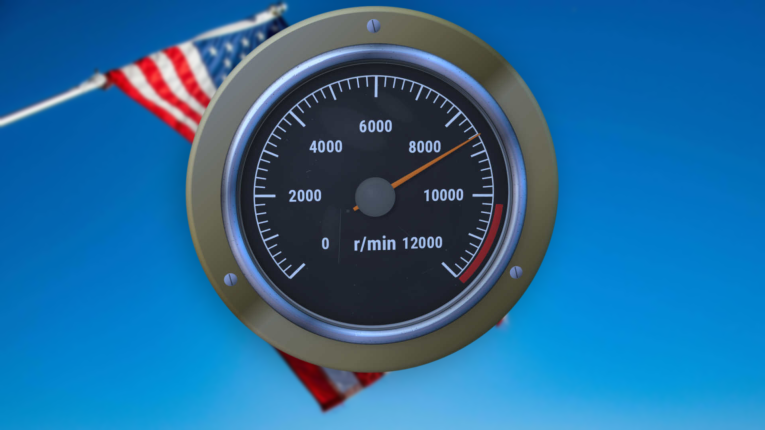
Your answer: 8600 rpm
